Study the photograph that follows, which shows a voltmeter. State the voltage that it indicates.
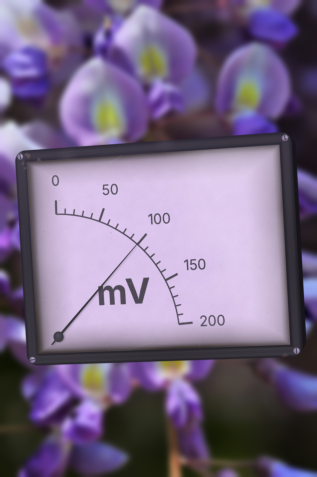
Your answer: 100 mV
